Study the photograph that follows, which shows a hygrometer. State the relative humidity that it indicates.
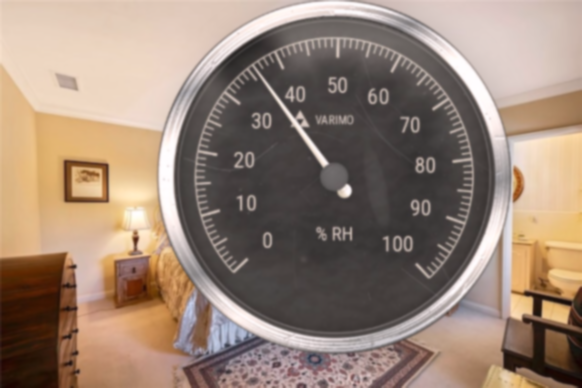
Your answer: 36 %
